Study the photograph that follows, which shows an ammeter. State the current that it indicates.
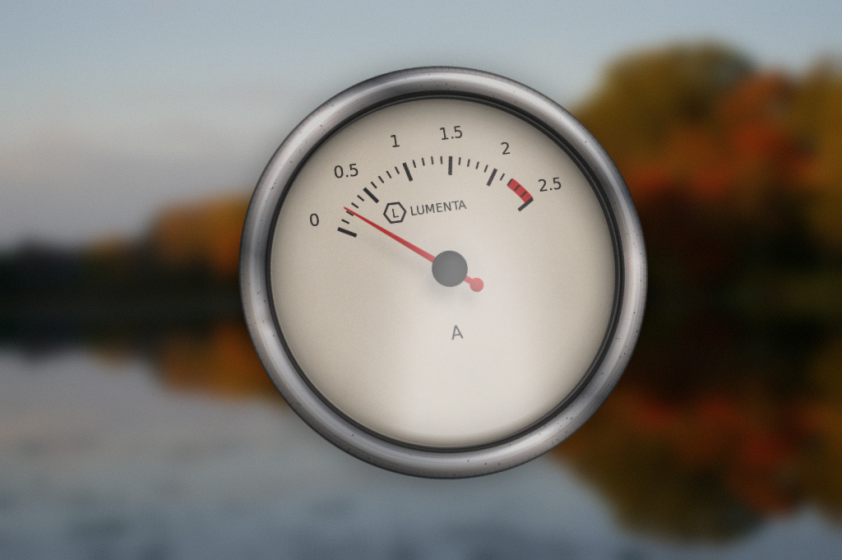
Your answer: 0.2 A
